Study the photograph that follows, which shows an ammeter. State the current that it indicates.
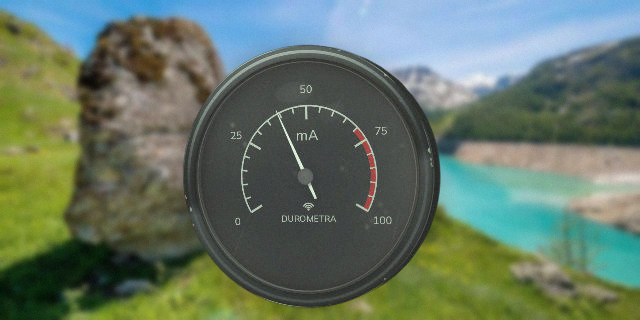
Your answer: 40 mA
